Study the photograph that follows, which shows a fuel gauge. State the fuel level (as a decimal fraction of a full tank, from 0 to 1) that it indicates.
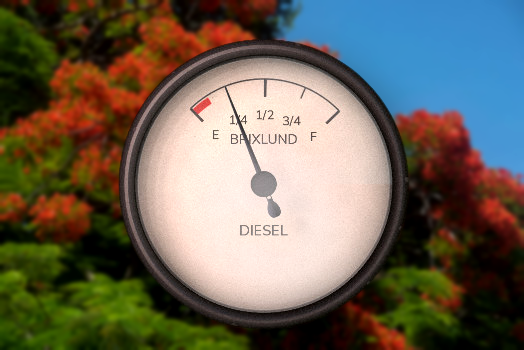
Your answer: 0.25
